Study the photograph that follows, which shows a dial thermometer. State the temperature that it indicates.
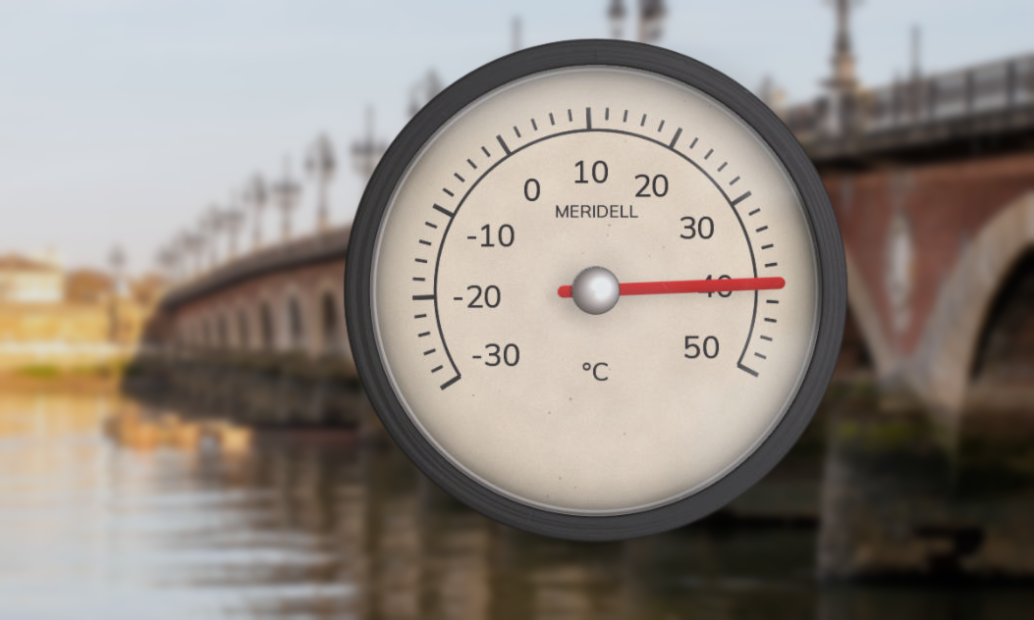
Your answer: 40 °C
